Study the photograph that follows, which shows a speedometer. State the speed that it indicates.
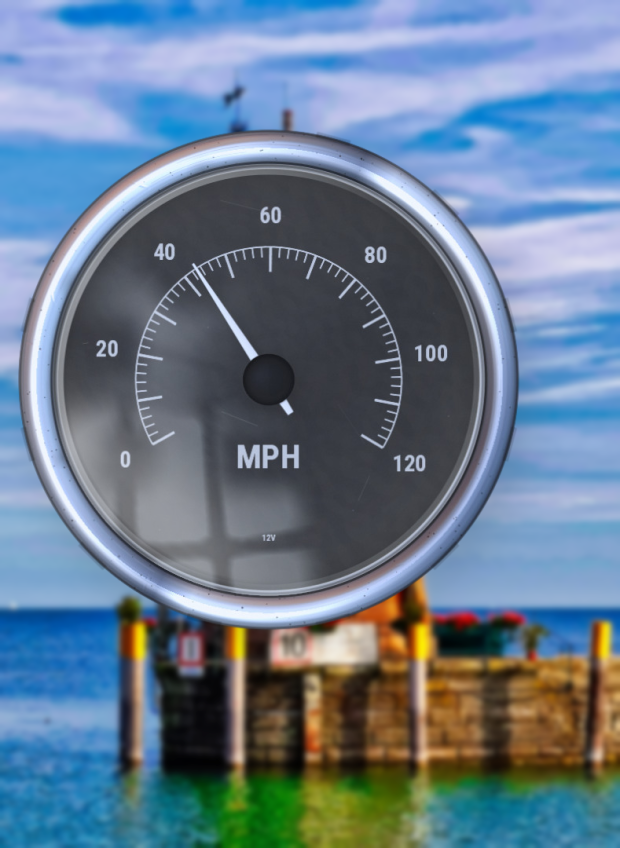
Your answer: 43 mph
